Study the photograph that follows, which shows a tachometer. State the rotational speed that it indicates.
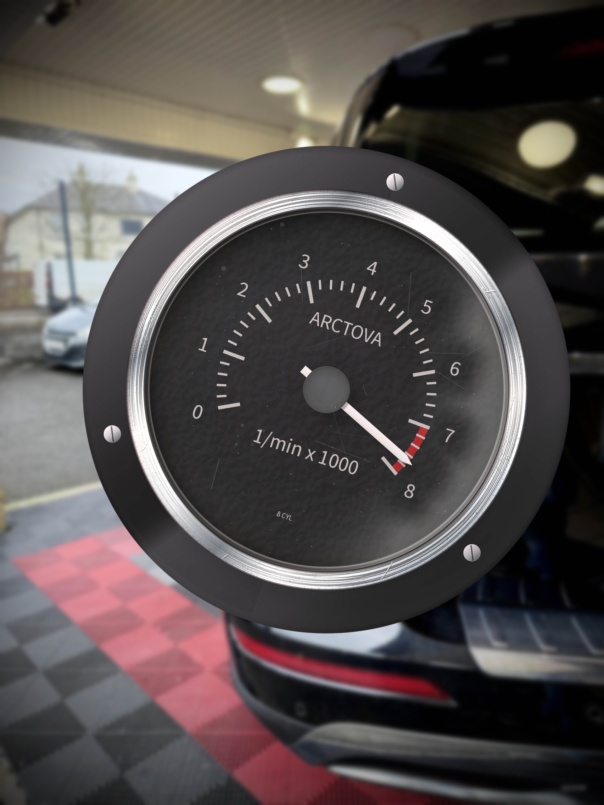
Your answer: 7700 rpm
